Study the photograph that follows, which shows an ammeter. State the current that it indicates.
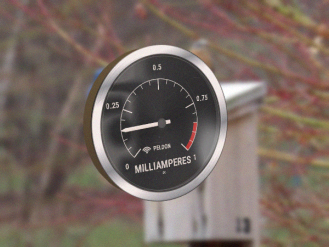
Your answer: 0.15 mA
